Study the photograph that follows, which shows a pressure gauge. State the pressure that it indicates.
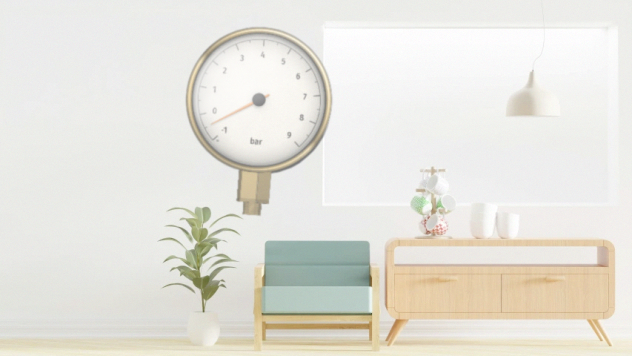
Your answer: -0.5 bar
